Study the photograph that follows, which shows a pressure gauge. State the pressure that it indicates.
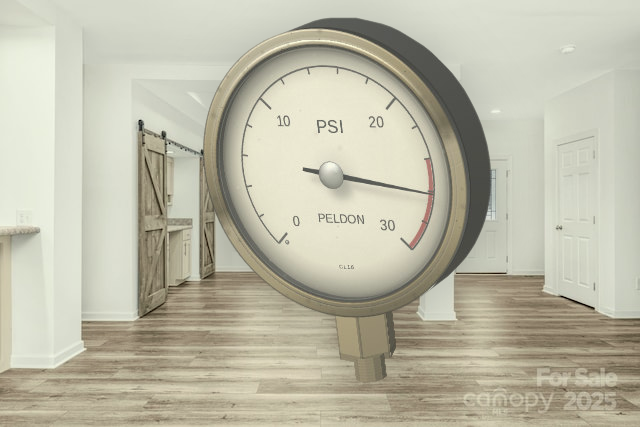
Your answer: 26 psi
